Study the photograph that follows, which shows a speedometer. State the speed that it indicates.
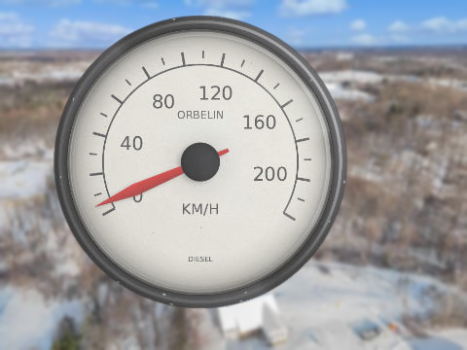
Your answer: 5 km/h
